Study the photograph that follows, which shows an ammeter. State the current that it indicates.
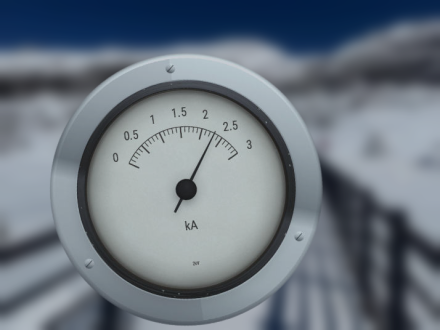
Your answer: 2.3 kA
